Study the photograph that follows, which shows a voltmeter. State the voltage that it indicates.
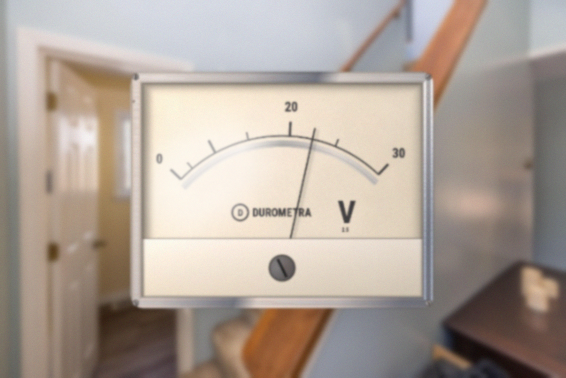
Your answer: 22.5 V
